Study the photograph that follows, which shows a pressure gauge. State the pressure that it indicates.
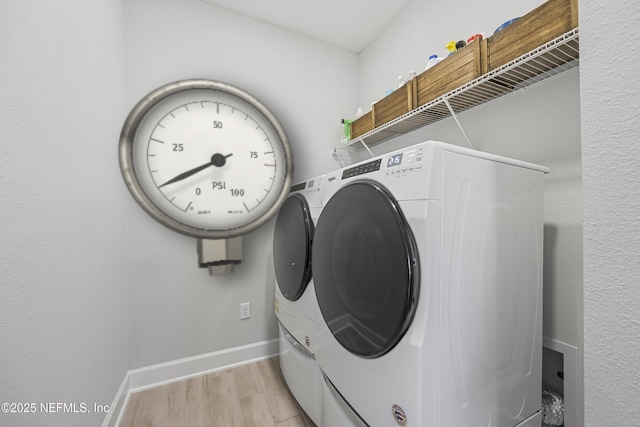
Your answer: 10 psi
